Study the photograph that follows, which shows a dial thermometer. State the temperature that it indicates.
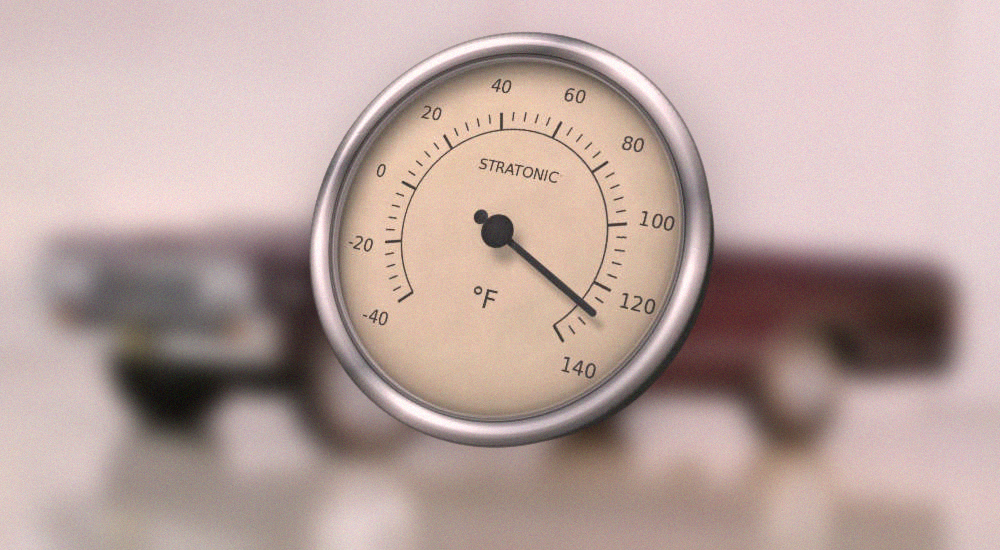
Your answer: 128 °F
